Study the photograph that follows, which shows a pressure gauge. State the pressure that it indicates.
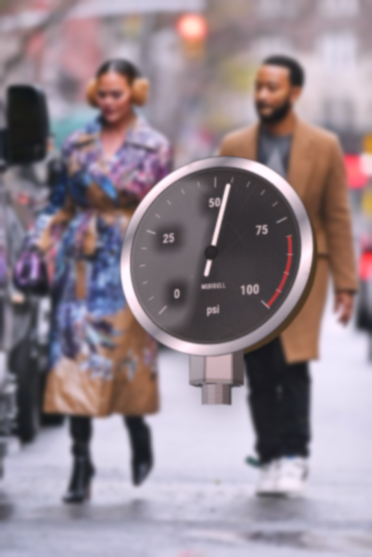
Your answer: 55 psi
